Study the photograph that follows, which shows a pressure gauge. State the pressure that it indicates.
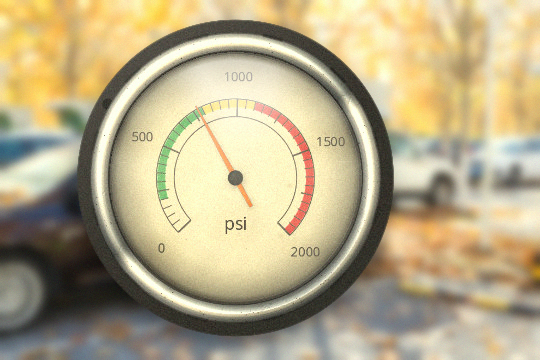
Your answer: 775 psi
